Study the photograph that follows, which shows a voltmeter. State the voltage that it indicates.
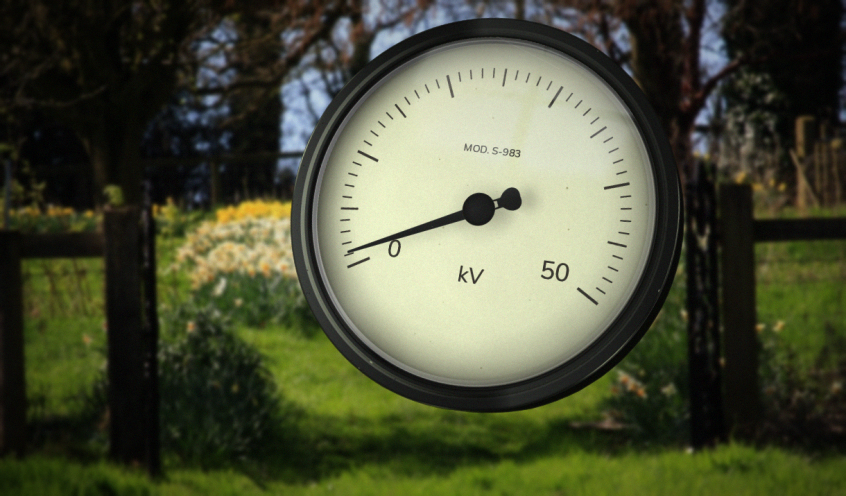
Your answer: 1 kV
